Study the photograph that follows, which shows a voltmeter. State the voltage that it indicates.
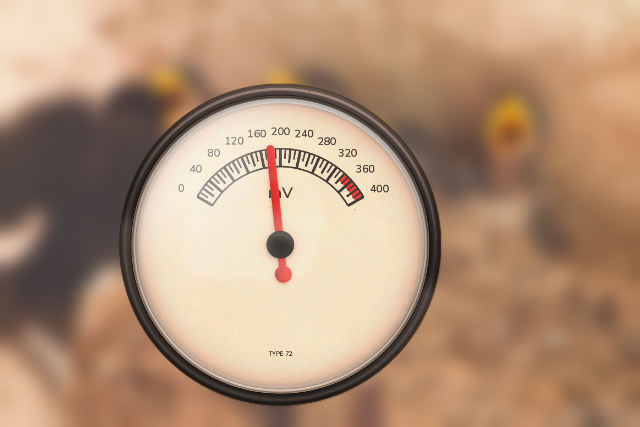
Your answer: 180 mV
